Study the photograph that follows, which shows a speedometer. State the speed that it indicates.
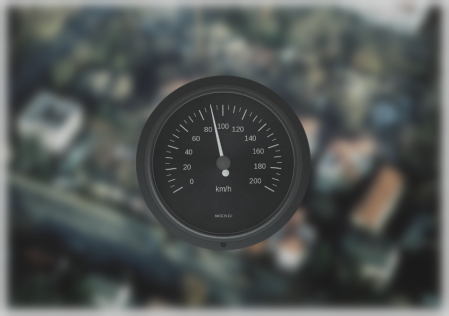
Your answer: 90 km/h
